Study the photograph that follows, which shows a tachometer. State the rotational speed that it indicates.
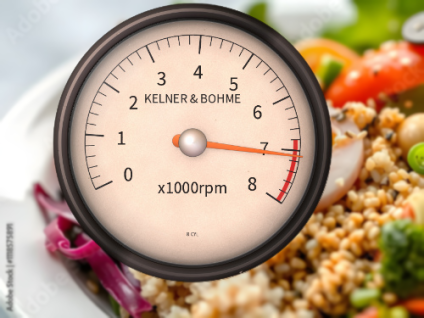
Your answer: 7100 rpm
